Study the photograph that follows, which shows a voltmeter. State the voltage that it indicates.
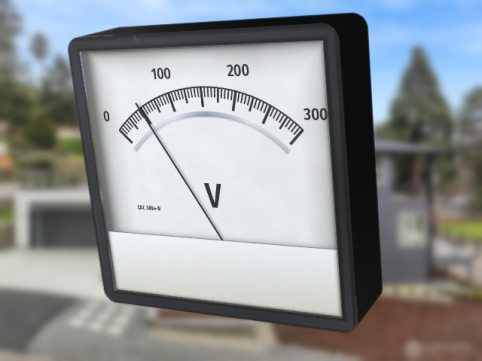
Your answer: 50 V
